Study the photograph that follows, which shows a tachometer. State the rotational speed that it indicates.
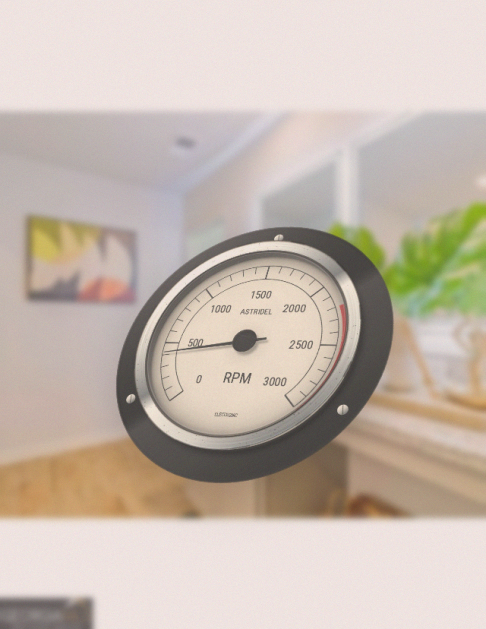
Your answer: 400 rpm
